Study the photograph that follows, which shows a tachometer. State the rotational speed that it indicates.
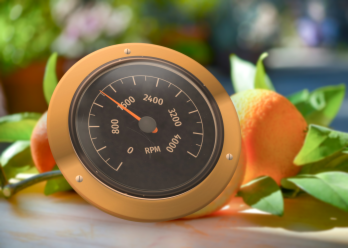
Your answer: 1400 rpm
